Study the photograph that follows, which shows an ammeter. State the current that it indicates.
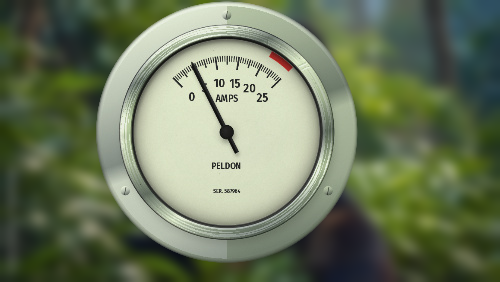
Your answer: 5 A
